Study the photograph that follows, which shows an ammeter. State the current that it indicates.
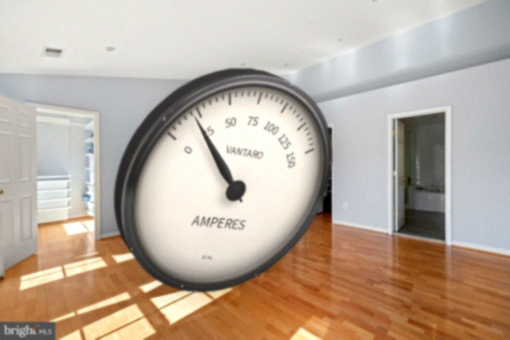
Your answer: 20 A
